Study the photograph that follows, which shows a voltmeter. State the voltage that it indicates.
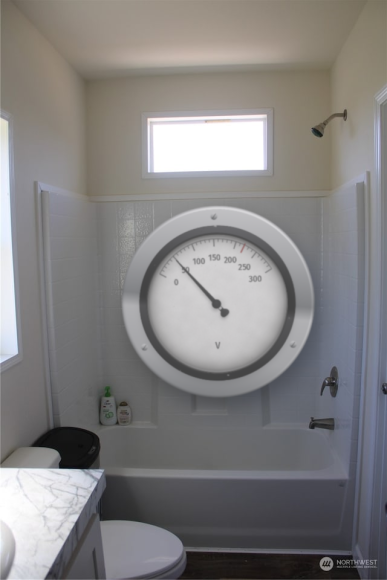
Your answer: 50 V
